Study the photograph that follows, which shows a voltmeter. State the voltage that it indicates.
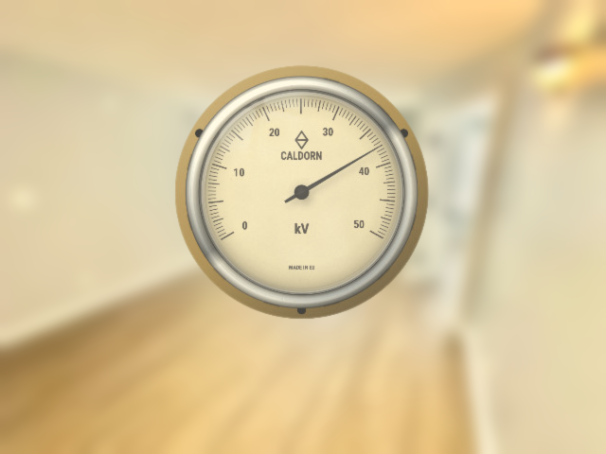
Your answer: 37.5 kV
